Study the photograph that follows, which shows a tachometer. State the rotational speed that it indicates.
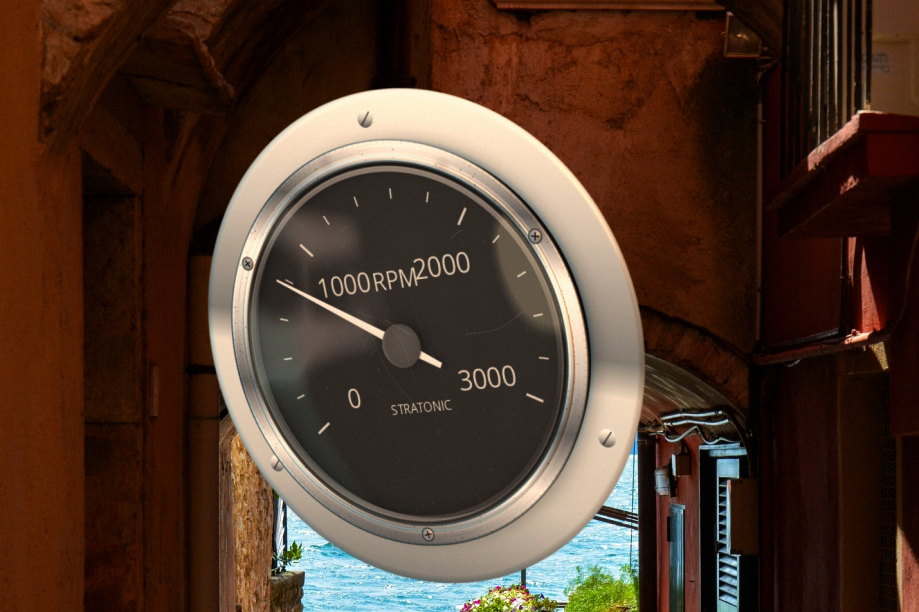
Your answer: 800 rpm
